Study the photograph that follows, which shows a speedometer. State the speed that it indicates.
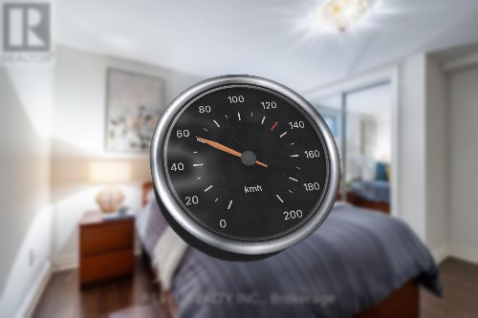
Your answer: 60 km/h
